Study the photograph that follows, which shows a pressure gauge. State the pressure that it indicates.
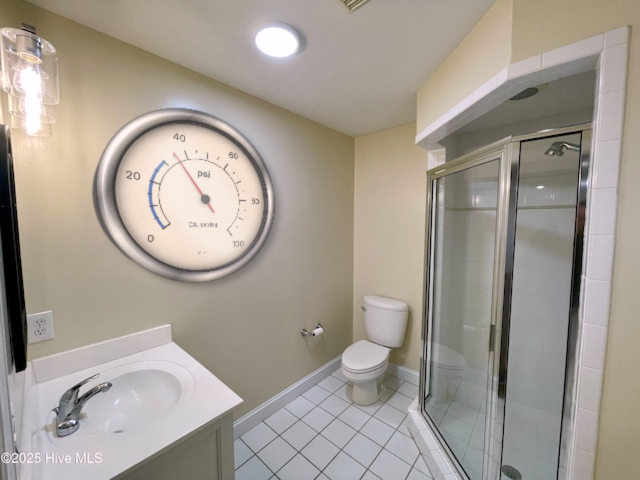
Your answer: 35 psi
